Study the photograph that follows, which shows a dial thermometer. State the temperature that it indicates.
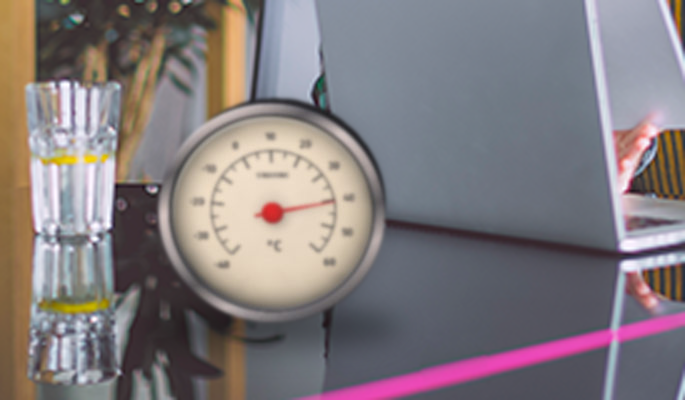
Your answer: 40 °C
